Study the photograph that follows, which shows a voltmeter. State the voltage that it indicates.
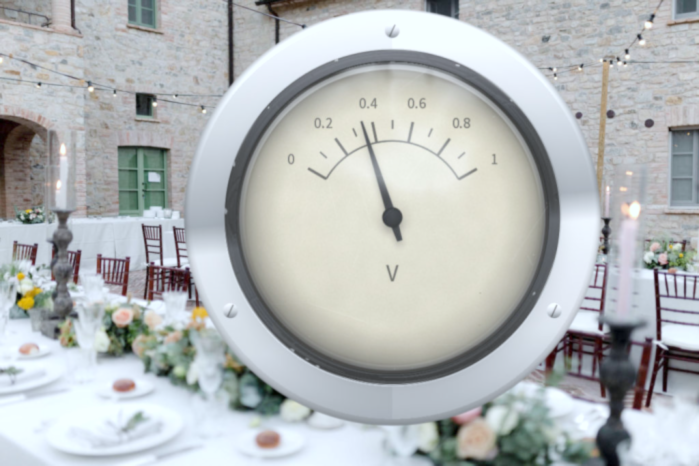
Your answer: 0.35 V
